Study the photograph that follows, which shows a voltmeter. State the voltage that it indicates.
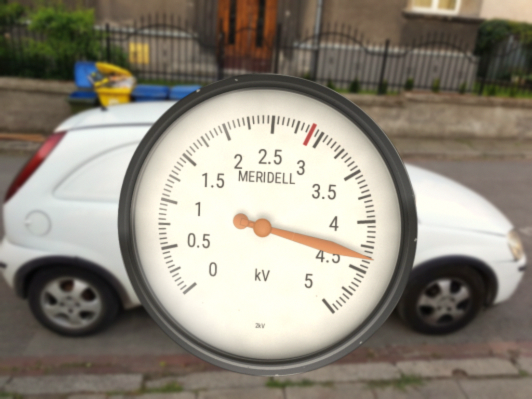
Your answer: 4.35 kV
